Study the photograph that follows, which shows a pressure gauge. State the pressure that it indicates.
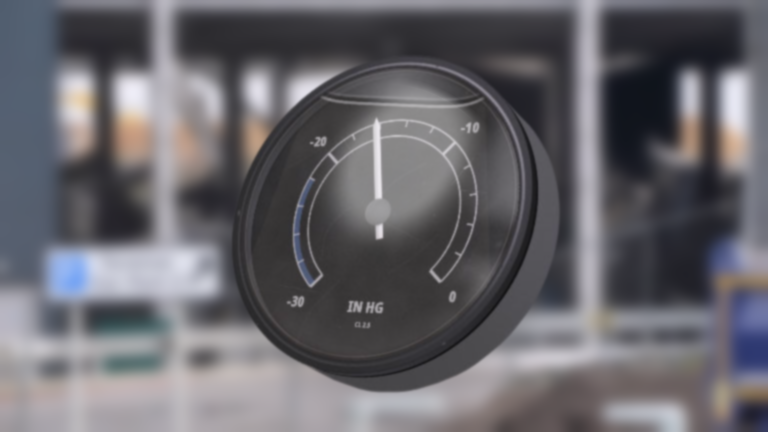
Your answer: -16 inHg
